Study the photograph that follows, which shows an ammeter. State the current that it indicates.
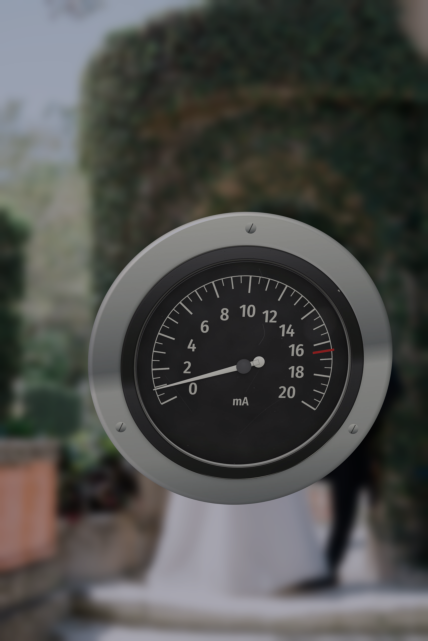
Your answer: 1 mA
